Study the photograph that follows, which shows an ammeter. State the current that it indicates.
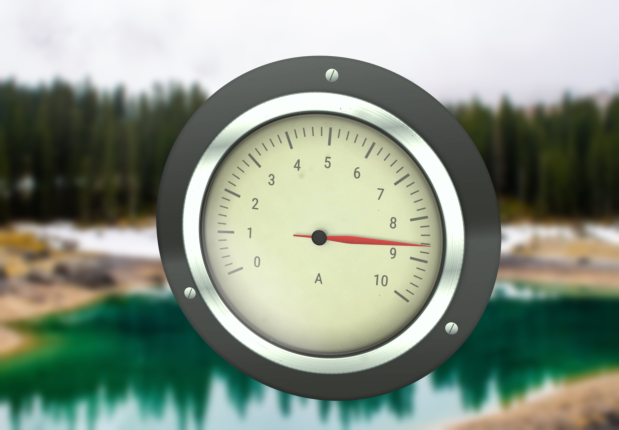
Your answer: 8.6 A
